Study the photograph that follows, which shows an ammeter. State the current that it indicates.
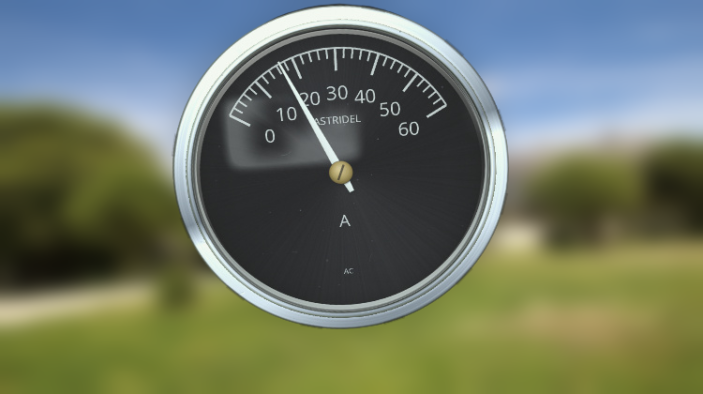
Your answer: 17 A
